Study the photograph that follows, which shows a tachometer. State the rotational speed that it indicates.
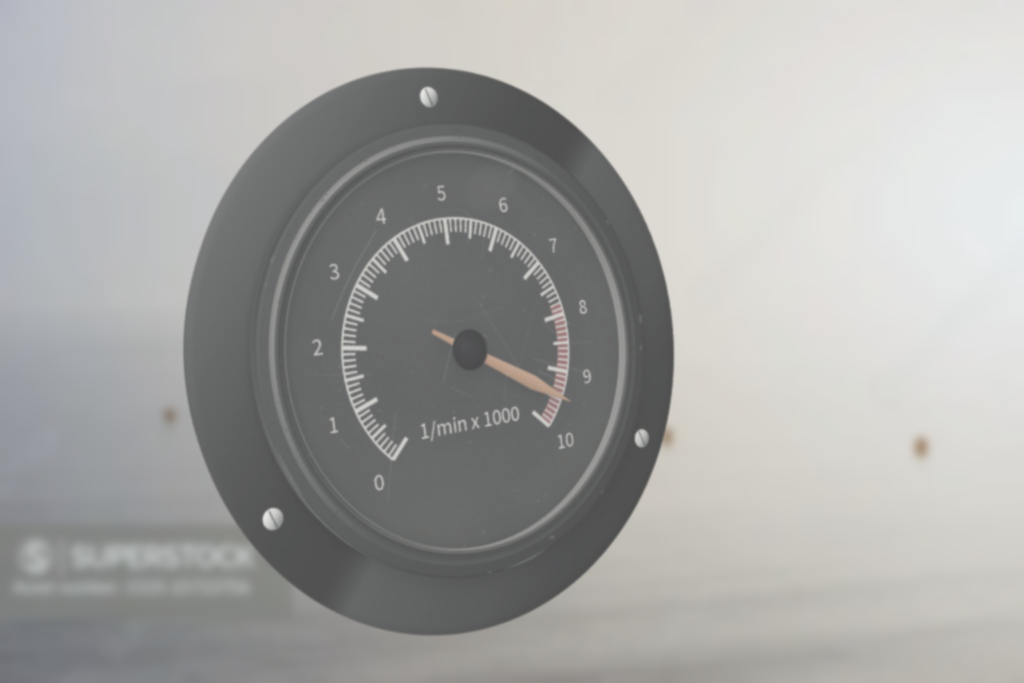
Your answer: 9500 rpm
